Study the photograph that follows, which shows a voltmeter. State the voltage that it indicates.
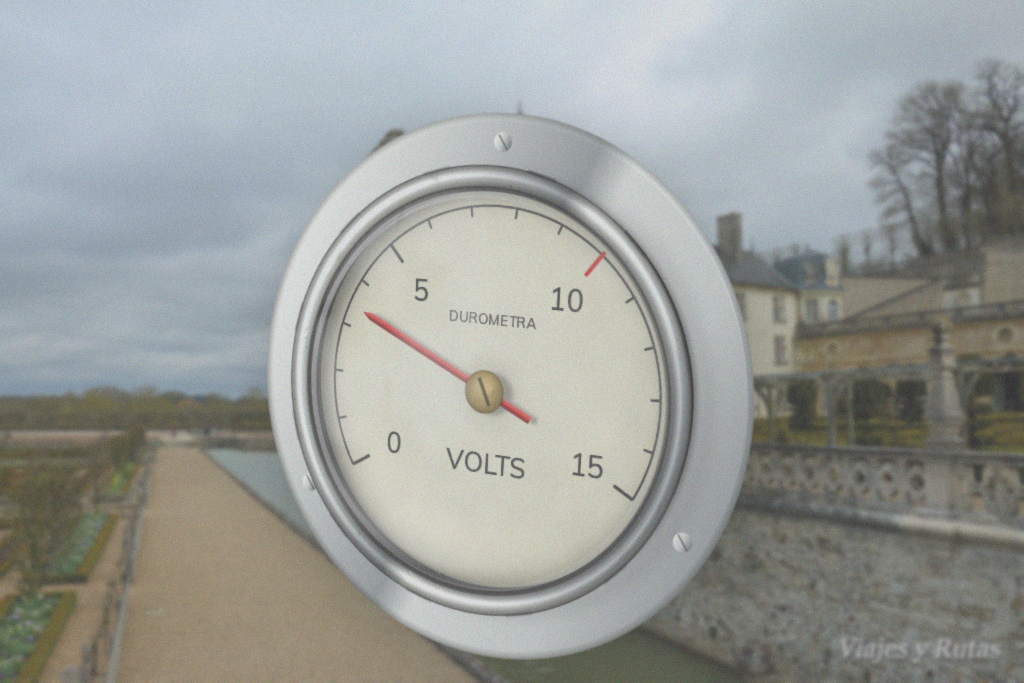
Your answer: 3.5 V
